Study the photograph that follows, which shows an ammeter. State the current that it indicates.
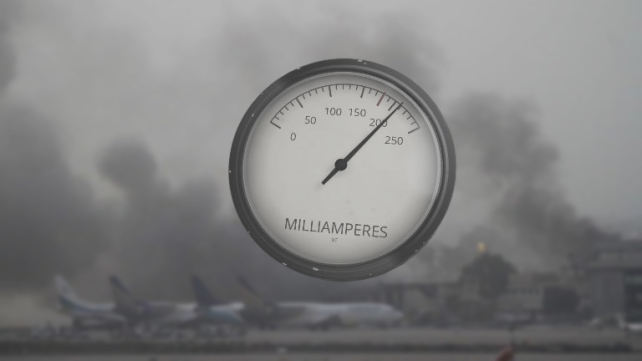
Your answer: 210 mA
